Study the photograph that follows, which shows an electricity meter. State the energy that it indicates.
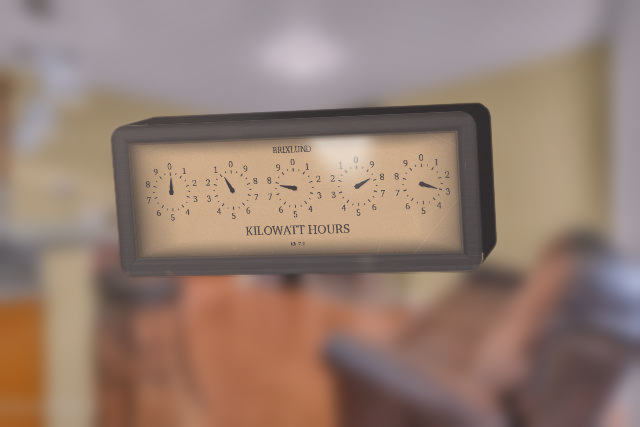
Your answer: 783 kWh
